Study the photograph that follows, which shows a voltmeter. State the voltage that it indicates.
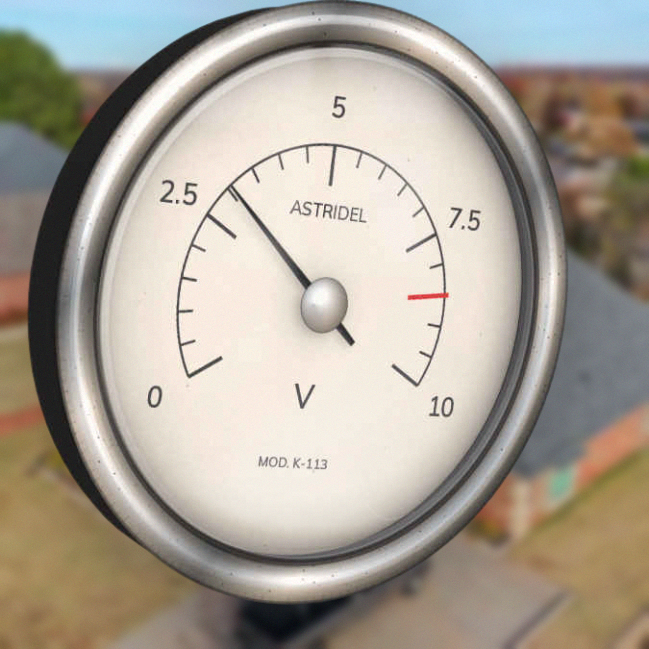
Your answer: 3 V
